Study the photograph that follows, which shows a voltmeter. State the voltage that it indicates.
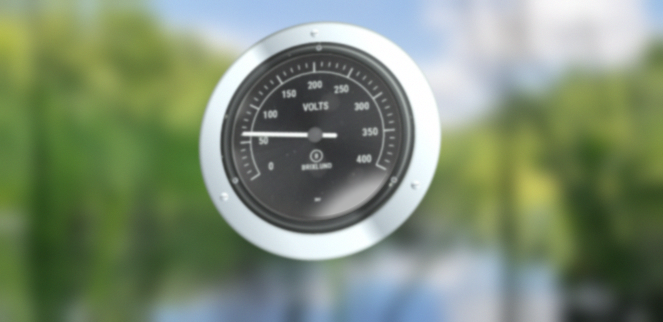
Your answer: 60 V
